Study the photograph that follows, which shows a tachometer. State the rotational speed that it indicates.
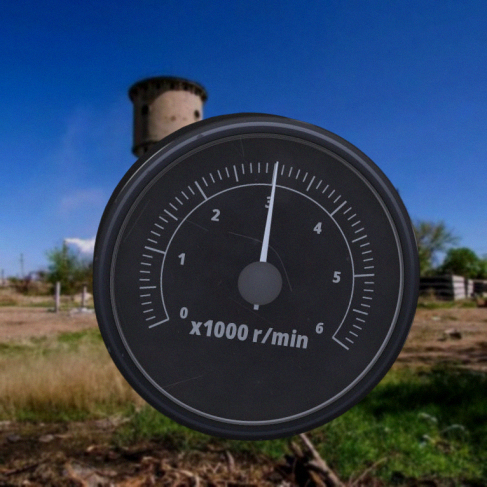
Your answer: 3000 rpm
